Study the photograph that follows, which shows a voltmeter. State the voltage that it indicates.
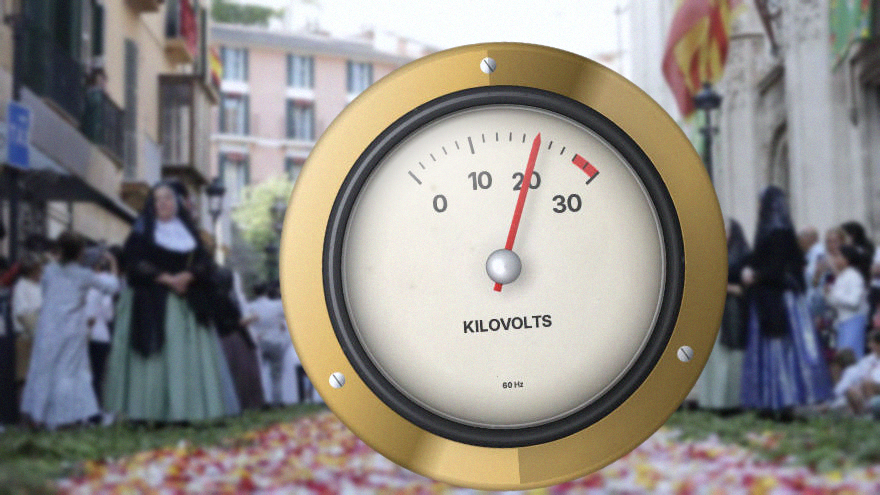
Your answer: 20 kV
